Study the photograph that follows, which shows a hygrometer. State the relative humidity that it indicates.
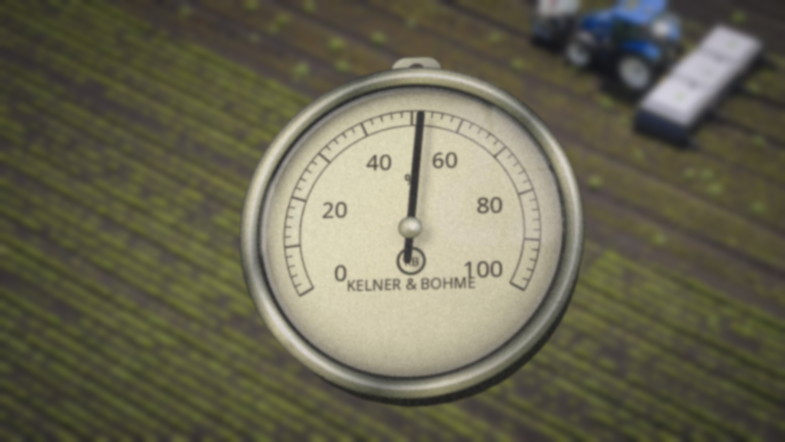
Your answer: 52 %
